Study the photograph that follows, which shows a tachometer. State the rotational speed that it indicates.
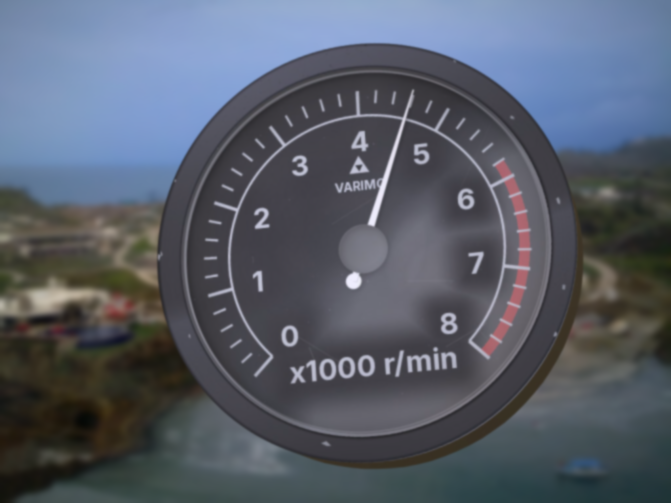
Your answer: 4600 rpm
